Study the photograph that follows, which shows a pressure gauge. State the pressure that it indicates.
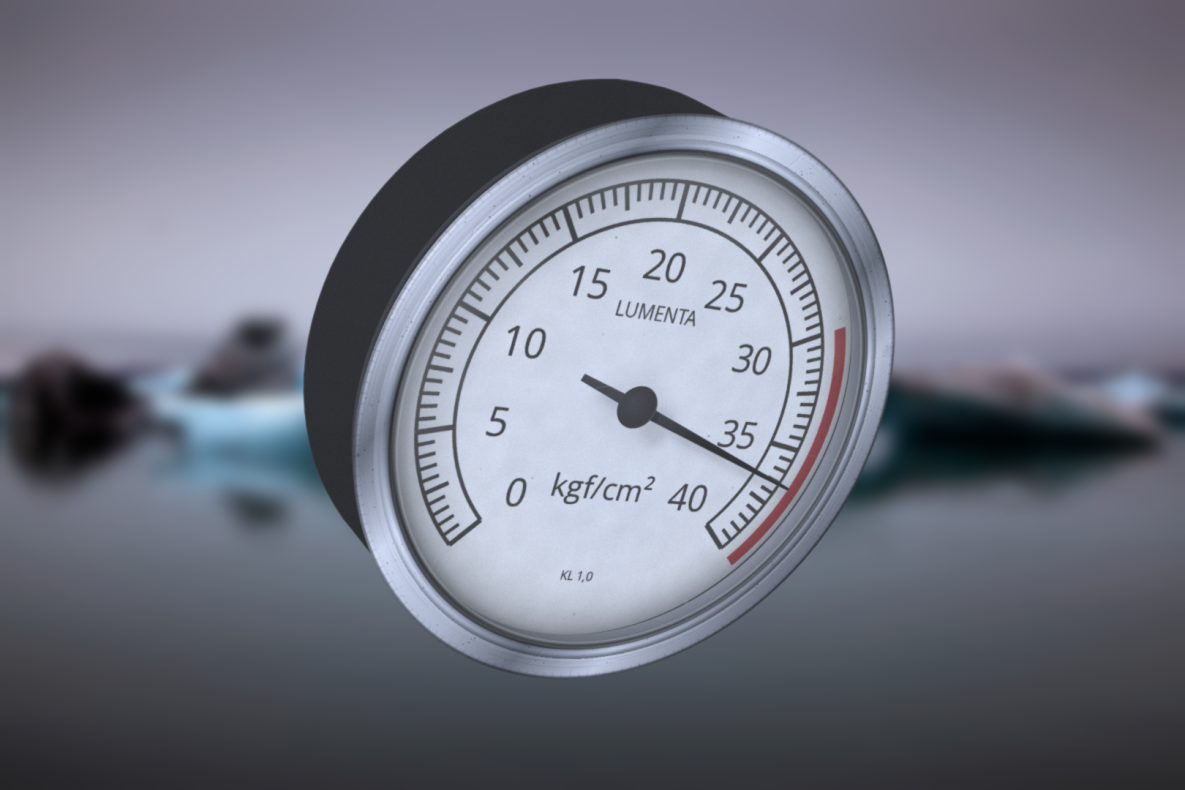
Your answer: 36.5 kg/cm²
